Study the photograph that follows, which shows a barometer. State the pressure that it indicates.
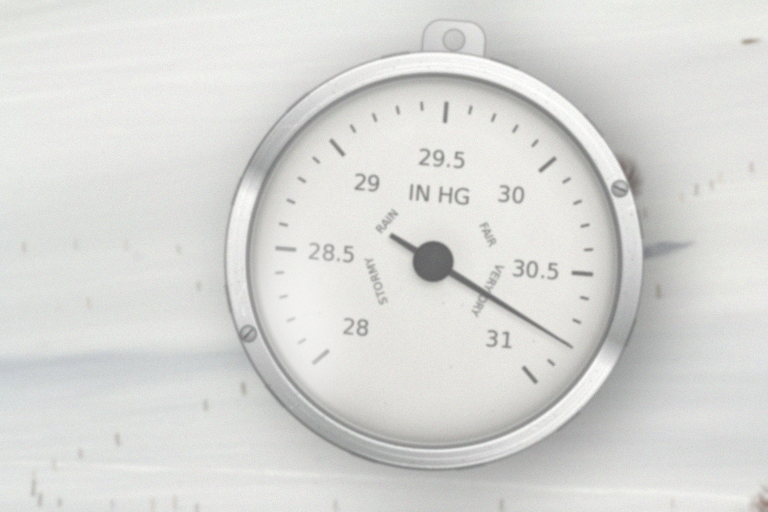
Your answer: 30.8 inHg
